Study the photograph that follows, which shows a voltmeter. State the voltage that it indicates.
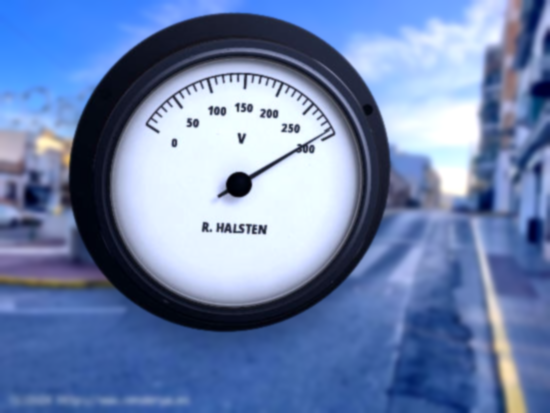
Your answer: 290 V
